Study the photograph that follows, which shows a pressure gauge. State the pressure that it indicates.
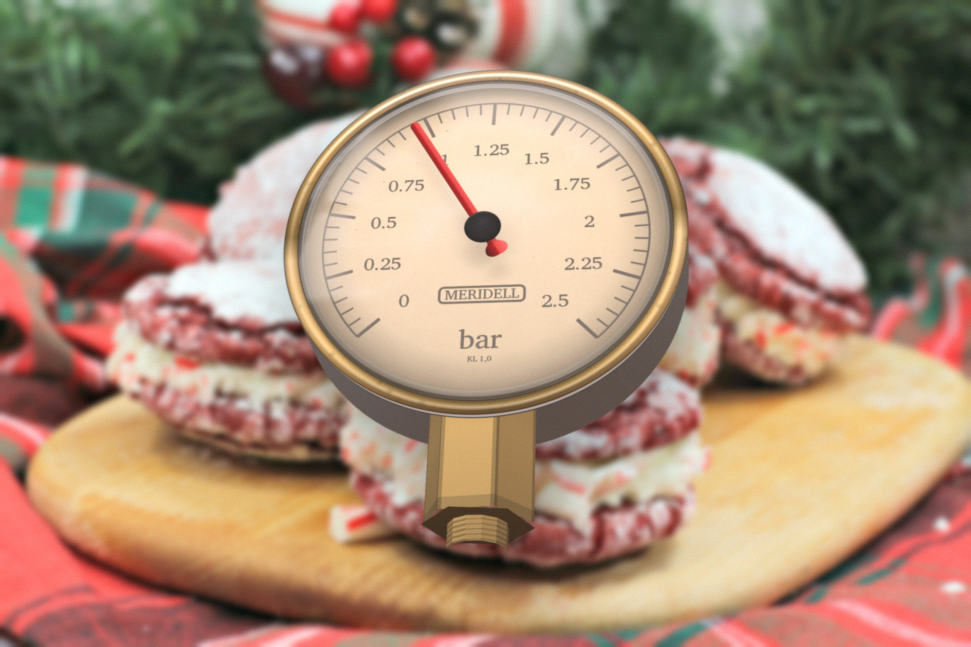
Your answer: 0.95 bar
